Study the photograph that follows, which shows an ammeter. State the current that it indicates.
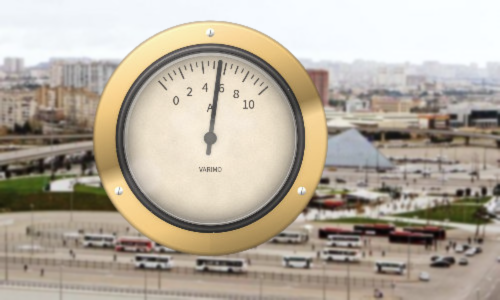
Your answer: 5.5 A
